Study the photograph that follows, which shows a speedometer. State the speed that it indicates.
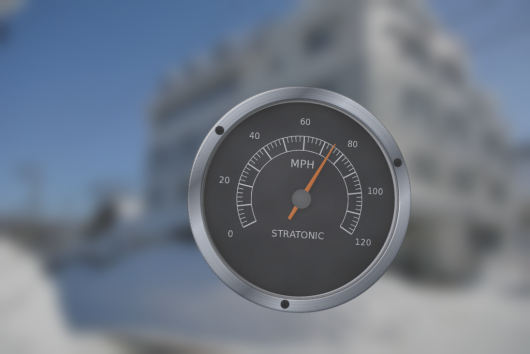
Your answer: 74 mph
